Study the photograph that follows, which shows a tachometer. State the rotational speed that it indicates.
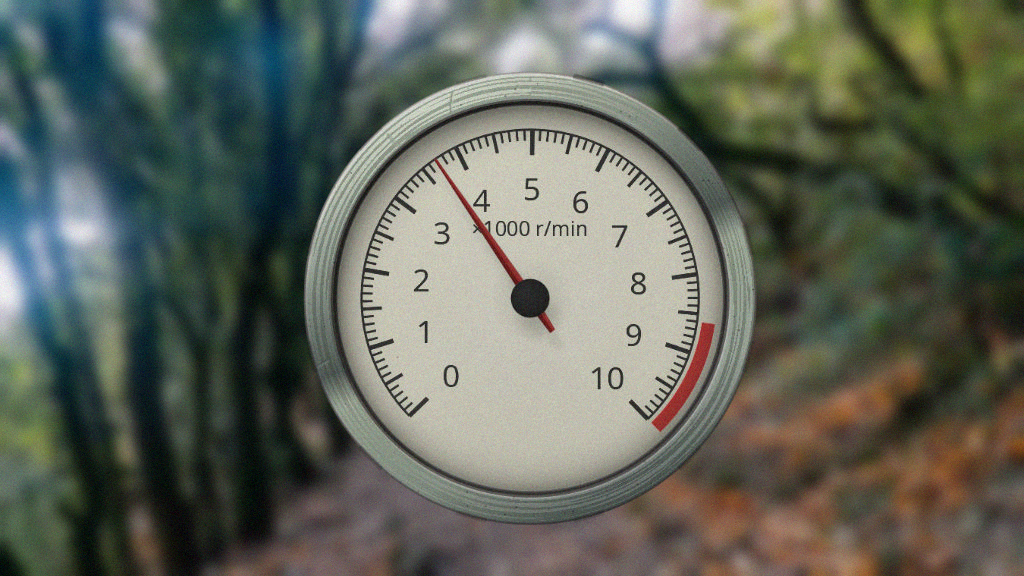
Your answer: 3700 rpm
